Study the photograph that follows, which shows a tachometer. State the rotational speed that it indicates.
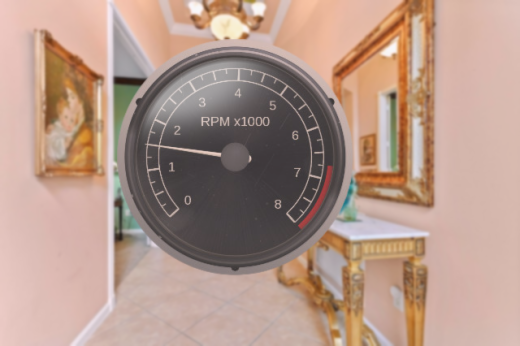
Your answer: 1500 rpm
